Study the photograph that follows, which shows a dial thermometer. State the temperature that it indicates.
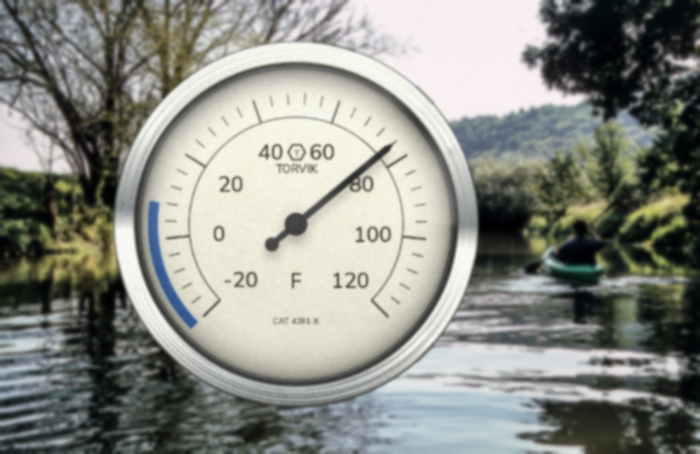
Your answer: 76 °F
